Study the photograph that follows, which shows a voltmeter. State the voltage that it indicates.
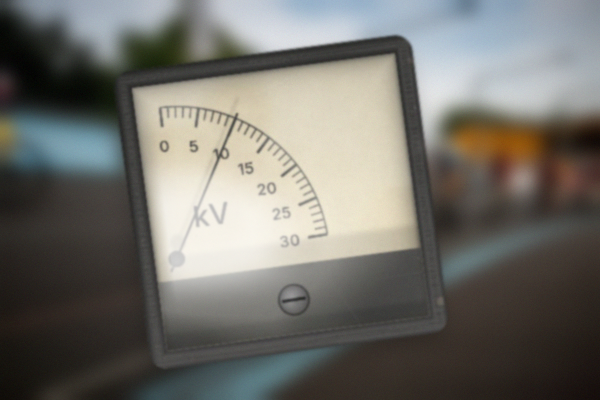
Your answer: 10 kV
